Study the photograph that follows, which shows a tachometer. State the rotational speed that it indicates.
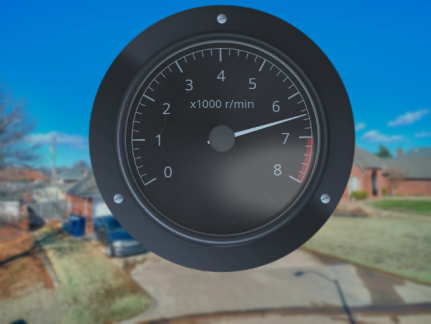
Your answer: 6500 rpm
